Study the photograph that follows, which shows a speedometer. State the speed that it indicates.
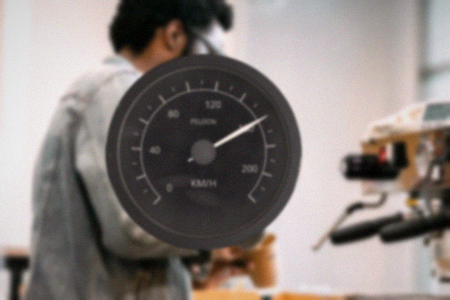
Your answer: 160 km/h
